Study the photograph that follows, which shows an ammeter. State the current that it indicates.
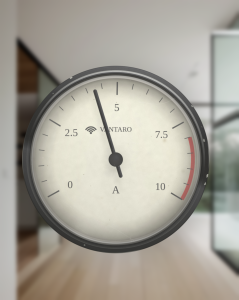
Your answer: 4.25 A
